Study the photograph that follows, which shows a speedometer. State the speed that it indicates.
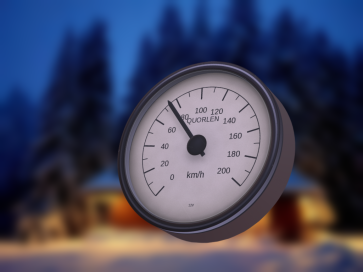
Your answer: 75 km/h
